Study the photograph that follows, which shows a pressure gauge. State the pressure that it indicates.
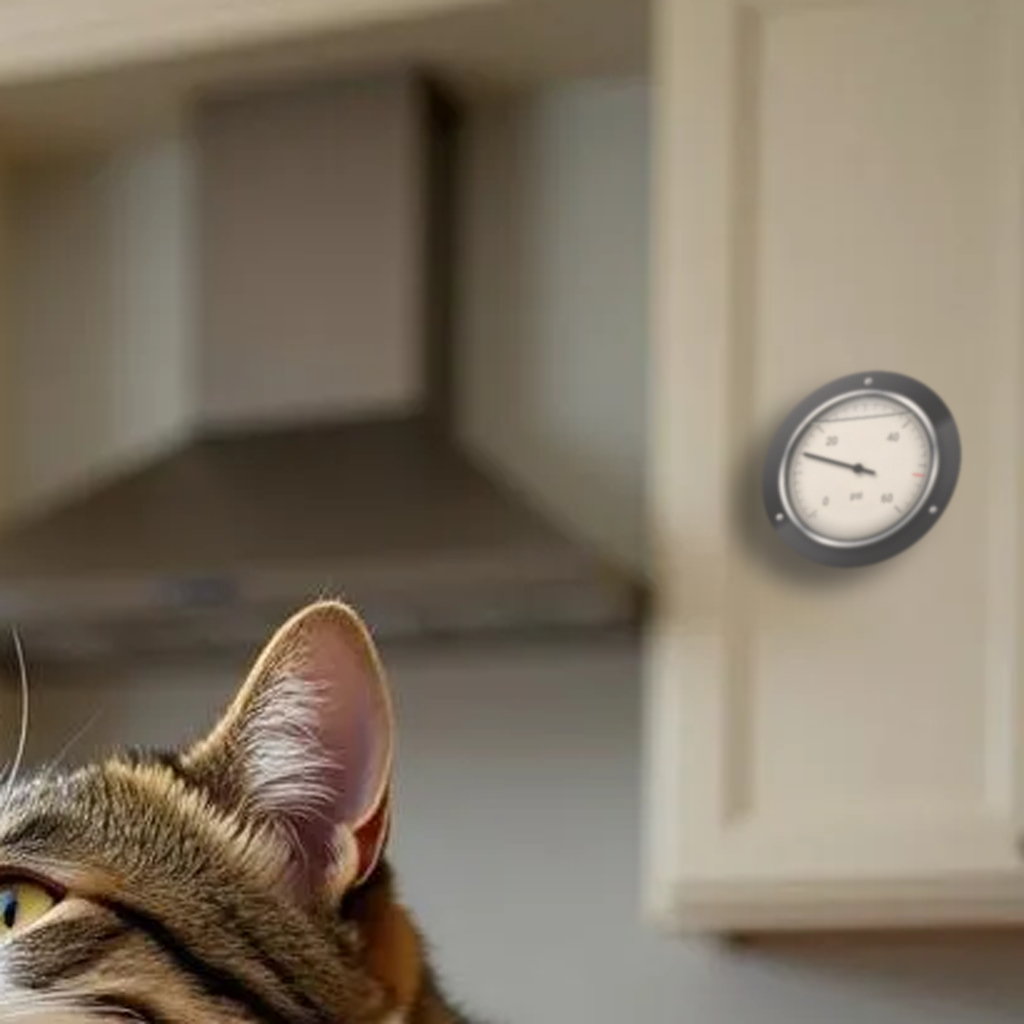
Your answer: 14 psi
